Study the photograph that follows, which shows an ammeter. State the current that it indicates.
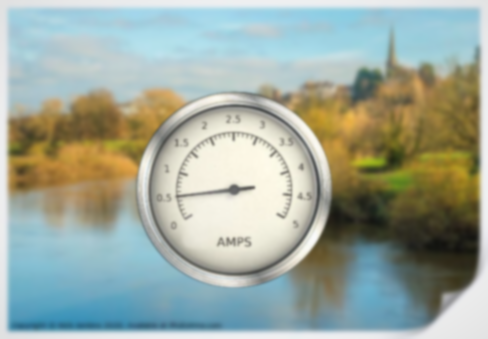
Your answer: 0.5 A
